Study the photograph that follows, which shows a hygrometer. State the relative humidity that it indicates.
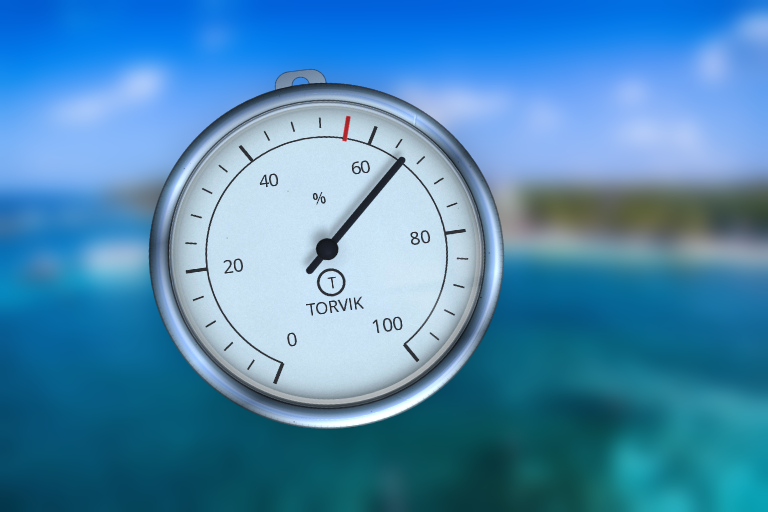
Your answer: 66 %
